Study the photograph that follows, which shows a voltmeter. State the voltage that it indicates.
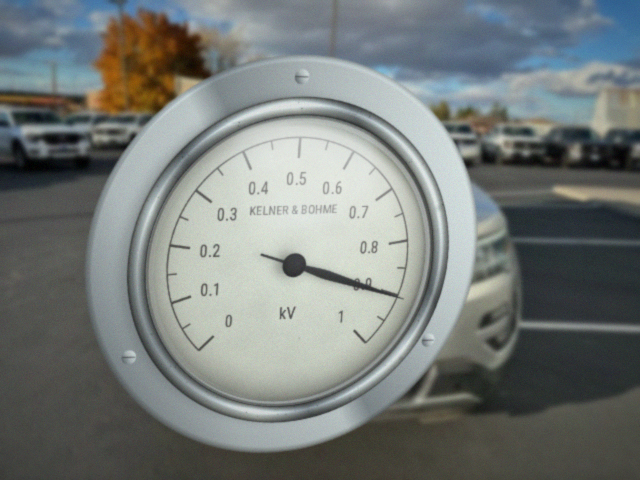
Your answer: 0.9 kV
